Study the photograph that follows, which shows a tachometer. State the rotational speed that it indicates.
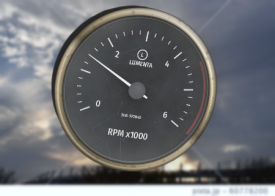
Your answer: 1400 rpm
